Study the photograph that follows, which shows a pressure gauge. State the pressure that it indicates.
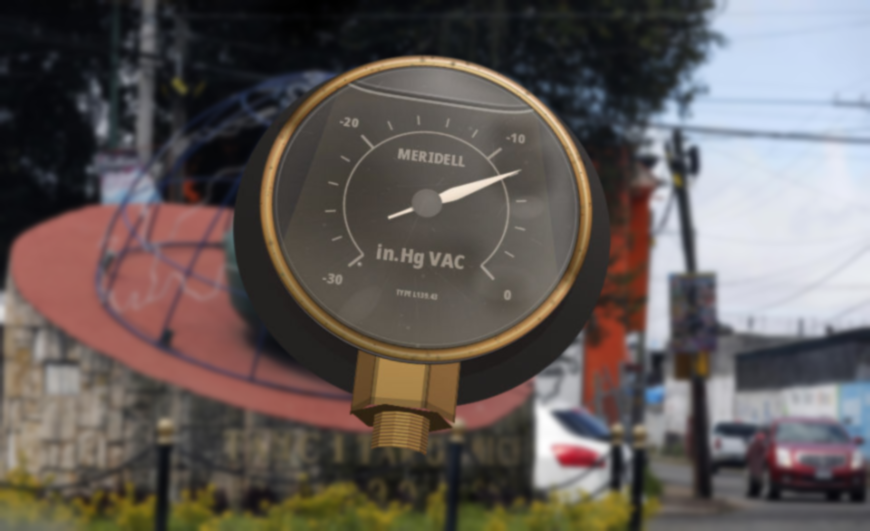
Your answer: -8 inHg
